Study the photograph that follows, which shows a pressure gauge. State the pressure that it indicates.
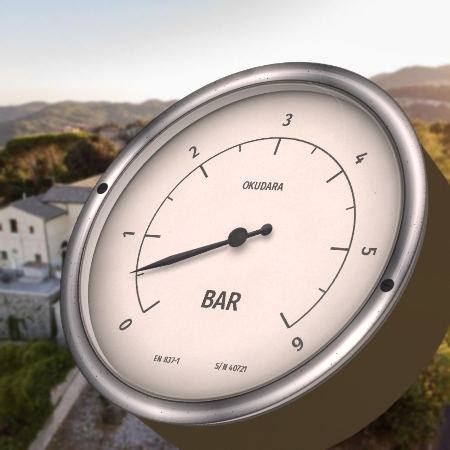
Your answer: 0.5 bar
